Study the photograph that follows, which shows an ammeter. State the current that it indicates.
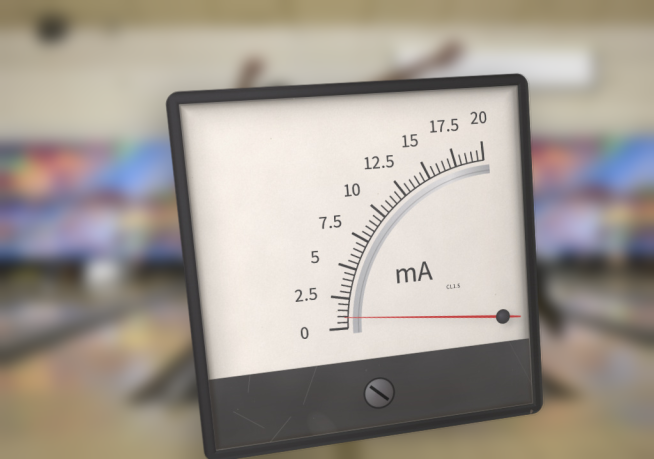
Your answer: 1 mA
